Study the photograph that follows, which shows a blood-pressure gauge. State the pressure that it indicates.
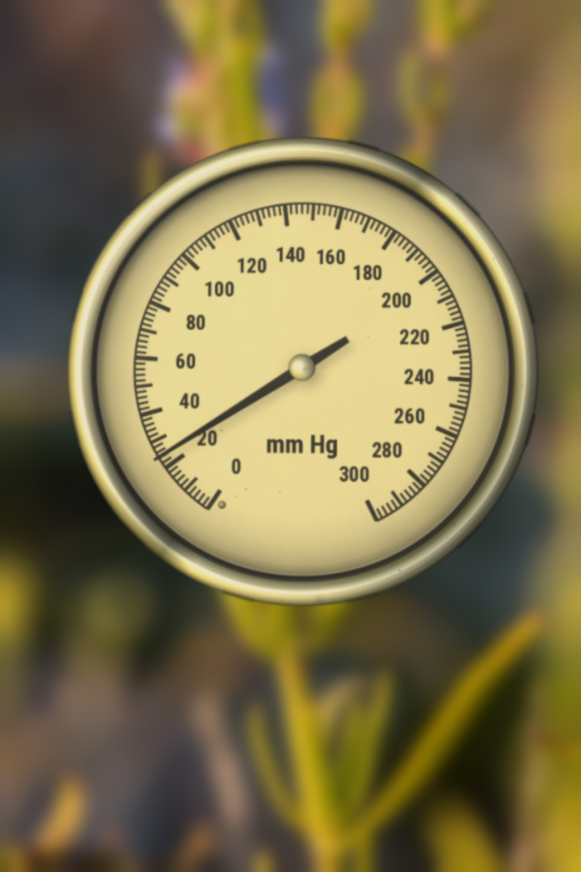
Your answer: 24 mmHg
